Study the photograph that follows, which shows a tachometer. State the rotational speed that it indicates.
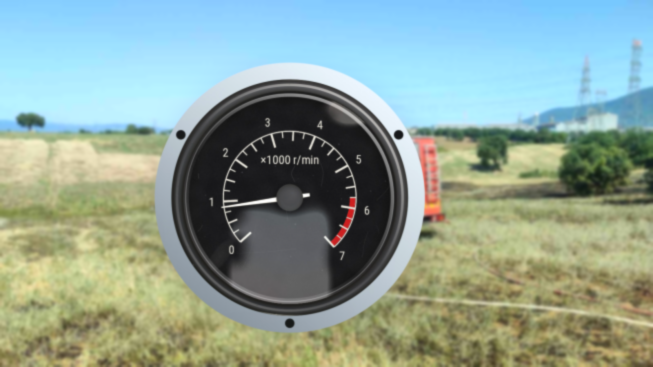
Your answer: 875 rpm
